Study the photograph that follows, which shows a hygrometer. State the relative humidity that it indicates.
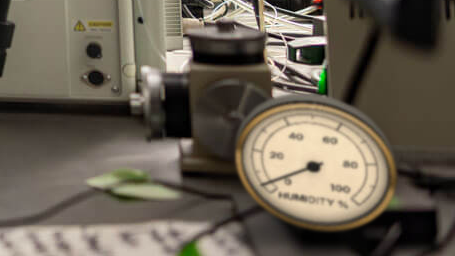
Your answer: 5 %
